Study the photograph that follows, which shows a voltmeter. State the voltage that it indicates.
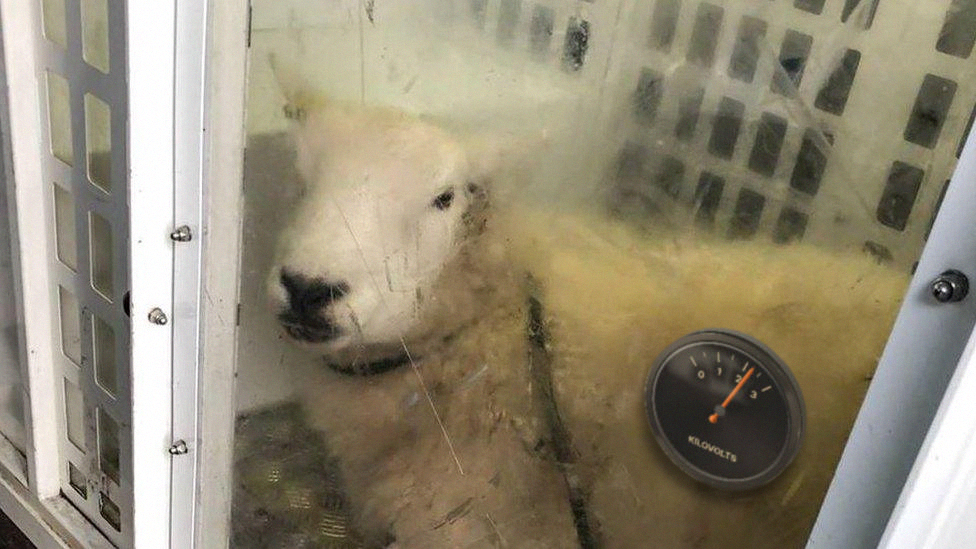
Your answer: 2.25 kV
